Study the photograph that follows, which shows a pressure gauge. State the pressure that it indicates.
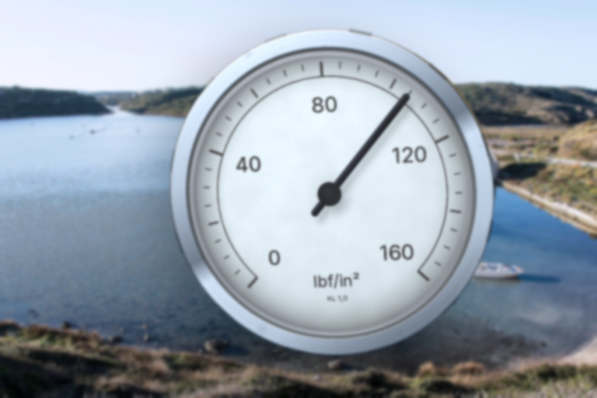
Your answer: 105 psi
